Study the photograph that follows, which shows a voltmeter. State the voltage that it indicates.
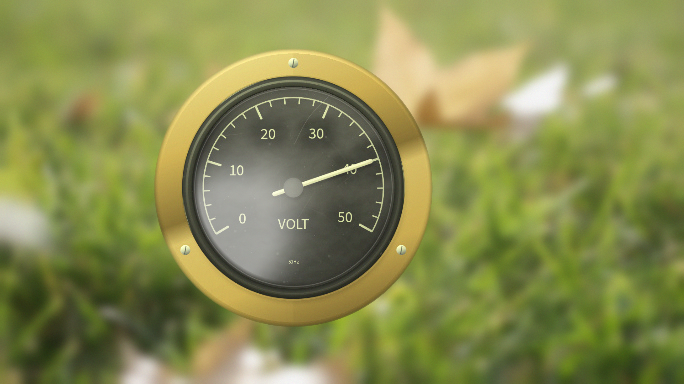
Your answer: 40 V
